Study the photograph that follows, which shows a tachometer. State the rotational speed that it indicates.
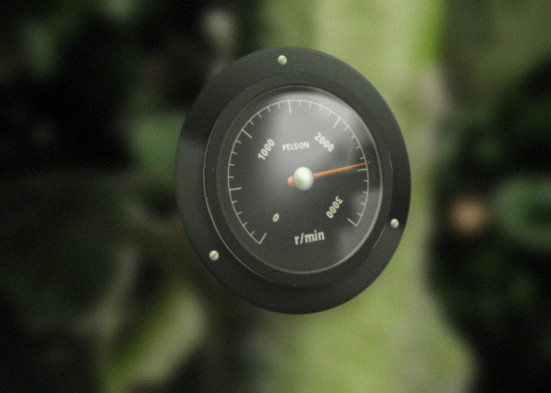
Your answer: 2450 rpm
